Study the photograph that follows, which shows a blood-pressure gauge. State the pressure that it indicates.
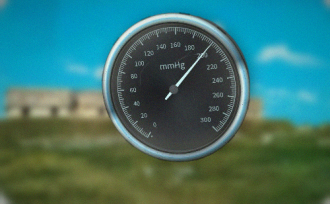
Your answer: 200 mmHg
